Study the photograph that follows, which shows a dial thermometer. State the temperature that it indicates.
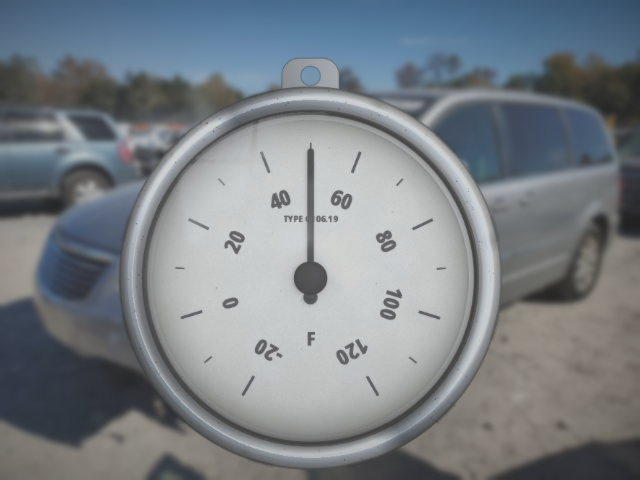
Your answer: 50 °F
